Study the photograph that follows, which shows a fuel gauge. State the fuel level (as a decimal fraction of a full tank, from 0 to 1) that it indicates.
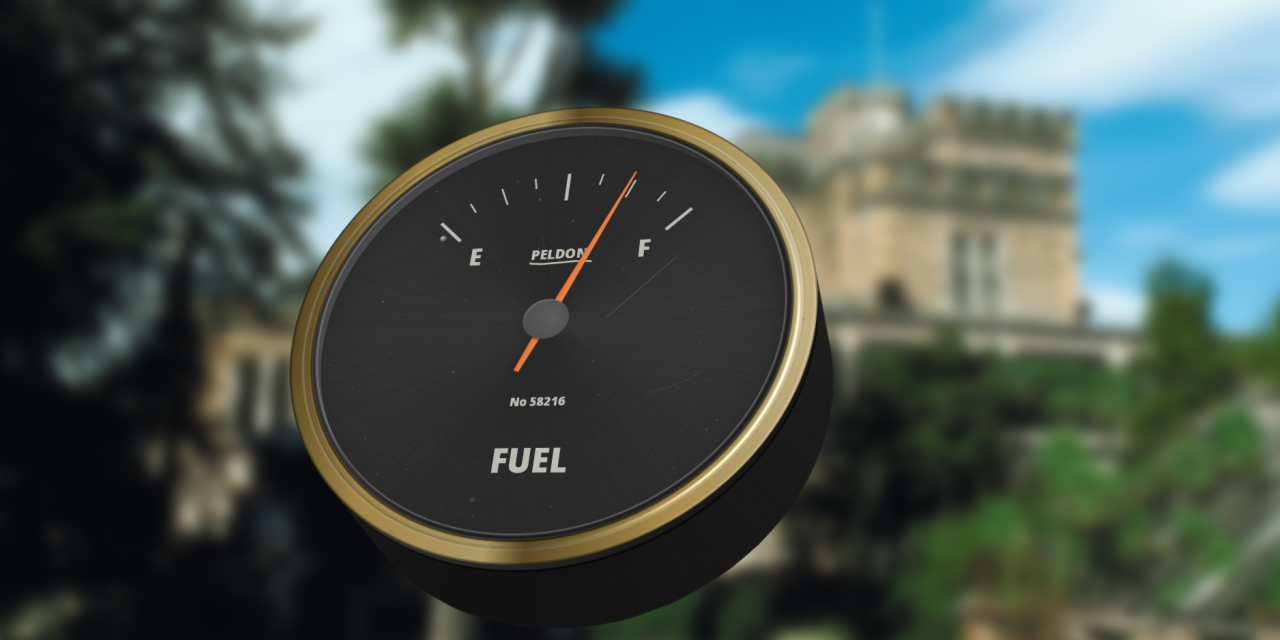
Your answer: 0.75
